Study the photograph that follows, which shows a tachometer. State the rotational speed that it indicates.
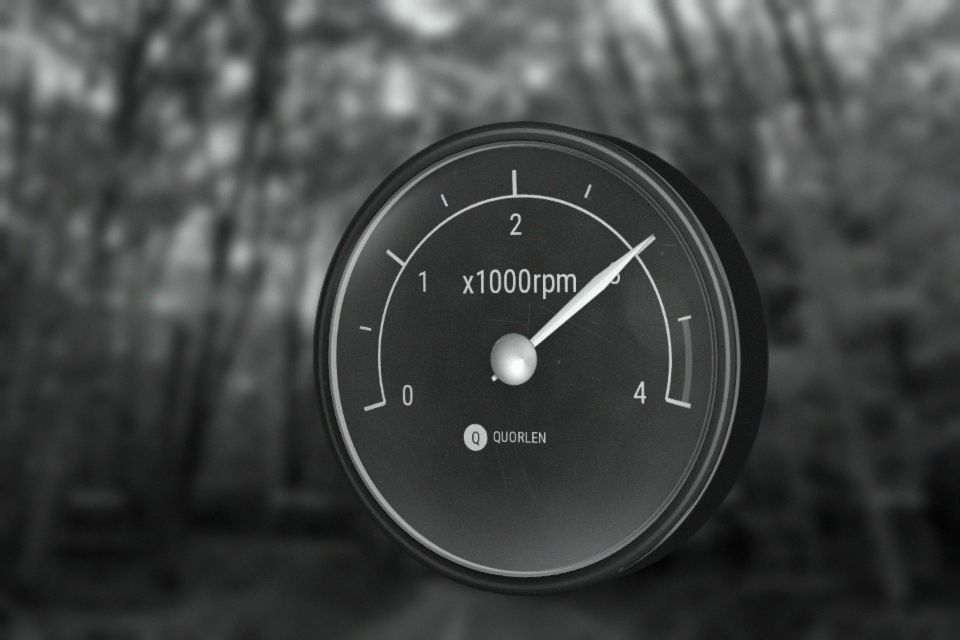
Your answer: 3000 rpm
